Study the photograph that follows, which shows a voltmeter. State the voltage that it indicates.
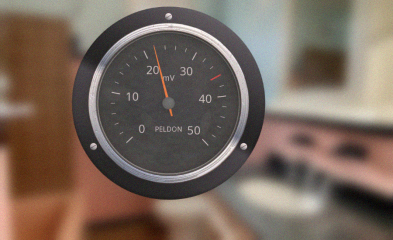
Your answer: 22 mV
